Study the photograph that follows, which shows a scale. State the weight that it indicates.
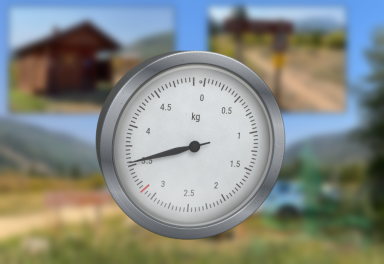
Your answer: 3.55 kg
